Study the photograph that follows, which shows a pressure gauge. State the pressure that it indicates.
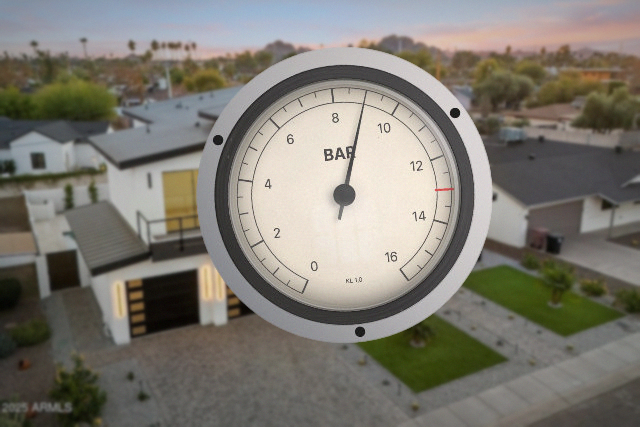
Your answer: 9 bar
